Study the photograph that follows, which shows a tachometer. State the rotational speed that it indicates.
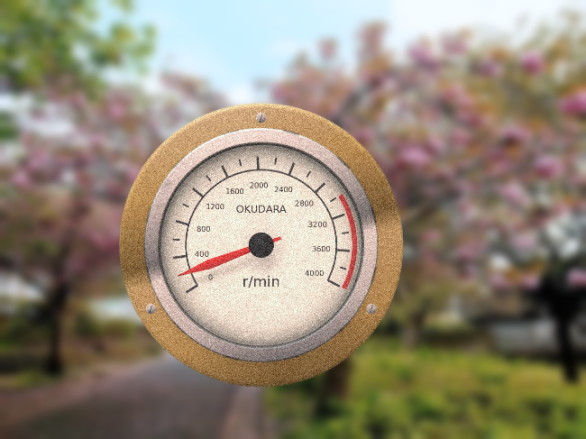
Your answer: 200 rpm
